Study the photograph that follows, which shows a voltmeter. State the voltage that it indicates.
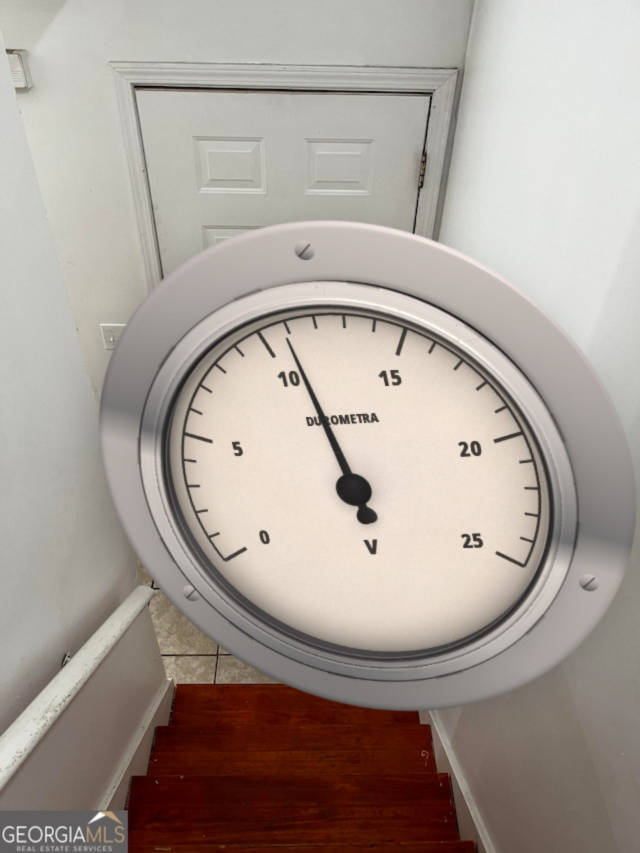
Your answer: 11 V
